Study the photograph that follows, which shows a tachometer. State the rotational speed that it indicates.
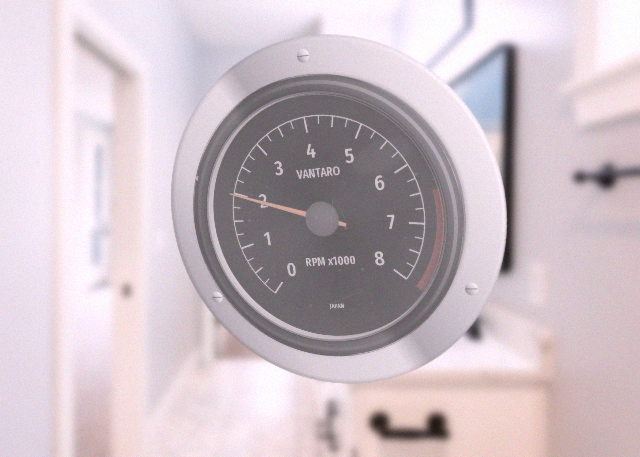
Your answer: 2000 rpm
